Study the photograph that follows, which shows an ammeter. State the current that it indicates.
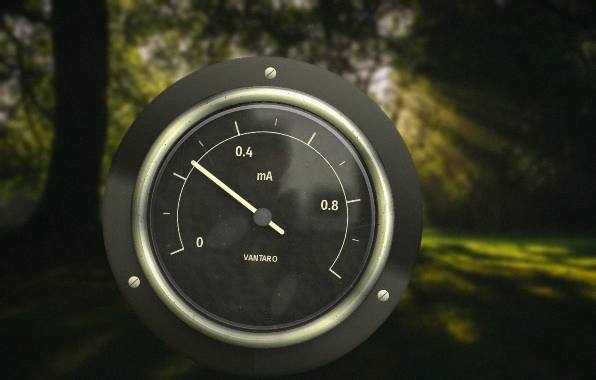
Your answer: 0.25 mA
